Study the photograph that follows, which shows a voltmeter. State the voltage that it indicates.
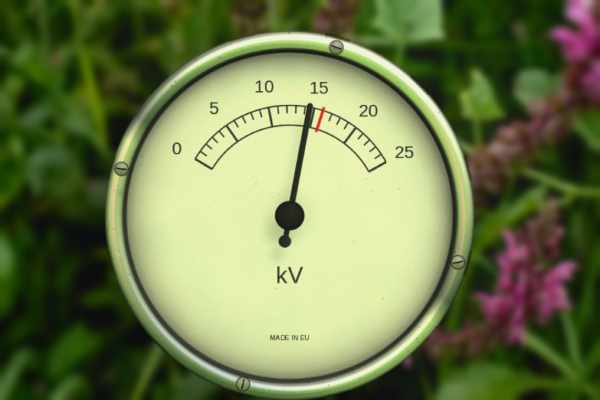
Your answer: 14.5 kV
